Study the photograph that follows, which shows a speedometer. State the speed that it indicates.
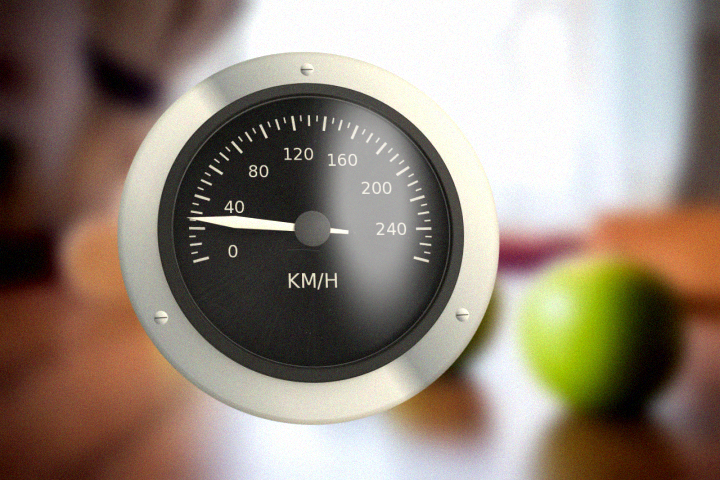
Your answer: 25 km/h
